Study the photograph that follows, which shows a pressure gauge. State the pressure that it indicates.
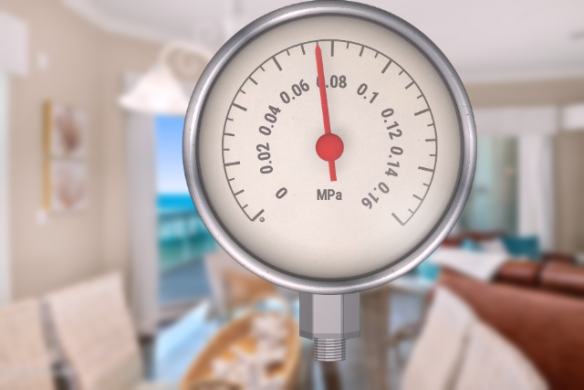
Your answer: 0.075 MPa
